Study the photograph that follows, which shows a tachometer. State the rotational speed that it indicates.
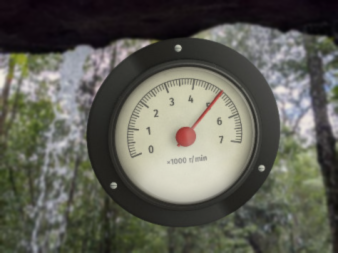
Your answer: 5000 rpm
